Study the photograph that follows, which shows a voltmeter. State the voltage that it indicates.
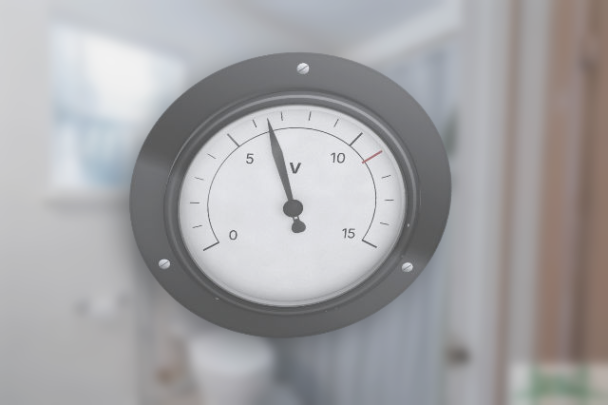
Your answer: 6.5 V
